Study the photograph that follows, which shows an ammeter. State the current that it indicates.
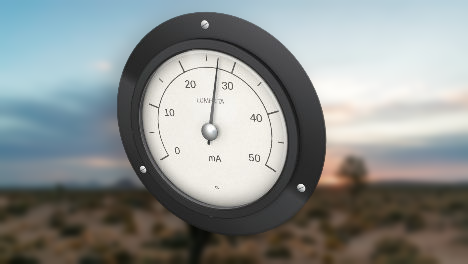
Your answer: 27.5 mA
